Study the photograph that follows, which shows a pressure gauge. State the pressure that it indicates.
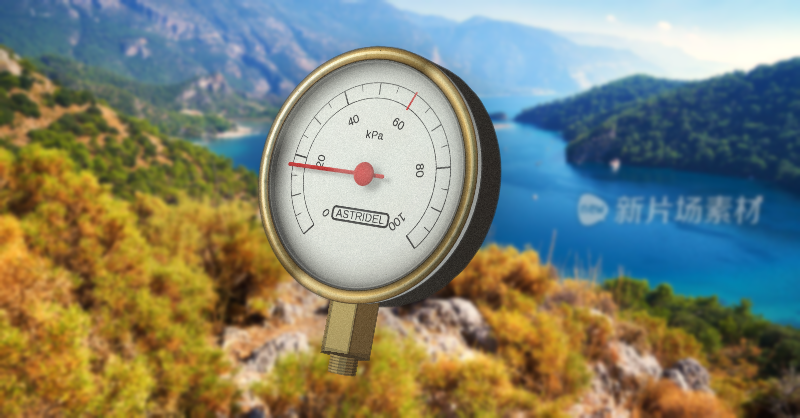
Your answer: 17.5 kPa
